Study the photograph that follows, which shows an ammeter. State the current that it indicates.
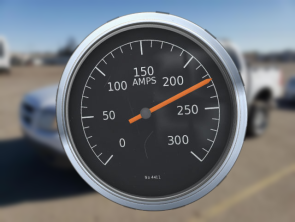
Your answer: 225 A
